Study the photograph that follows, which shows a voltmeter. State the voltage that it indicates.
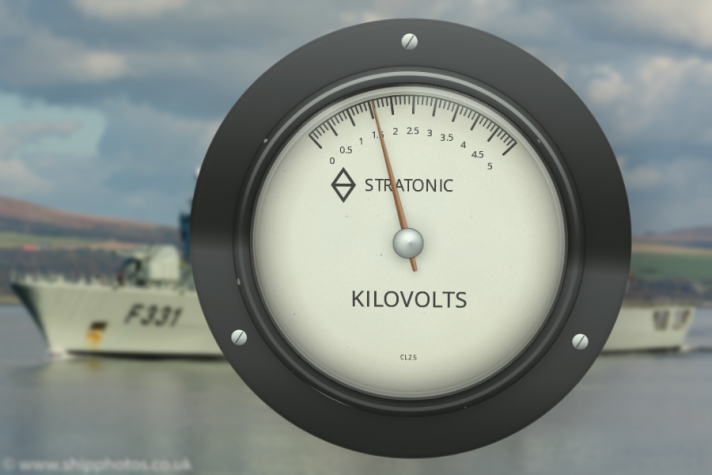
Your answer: 1.6 kV
